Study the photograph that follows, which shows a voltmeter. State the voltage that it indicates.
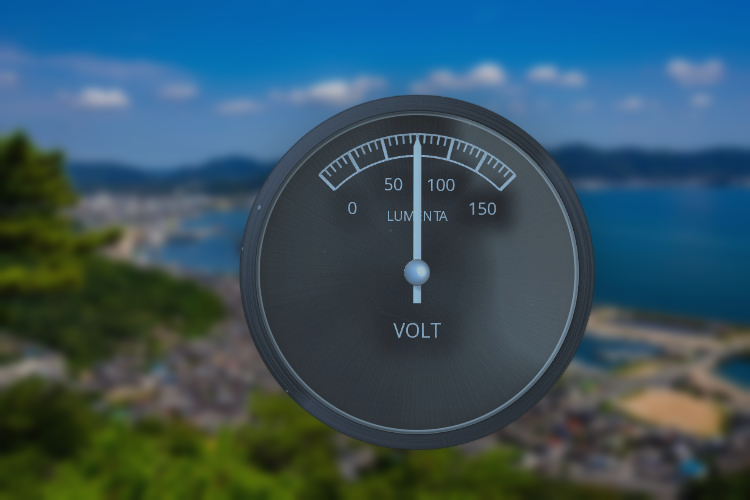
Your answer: 75 V
